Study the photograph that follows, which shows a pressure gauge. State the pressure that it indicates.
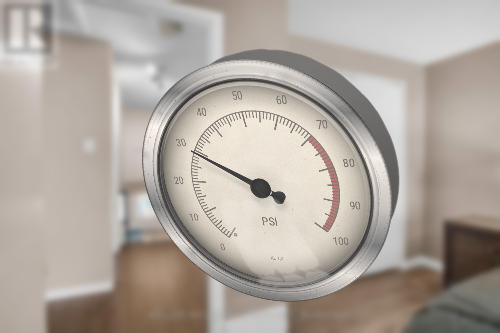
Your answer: 30 psi
